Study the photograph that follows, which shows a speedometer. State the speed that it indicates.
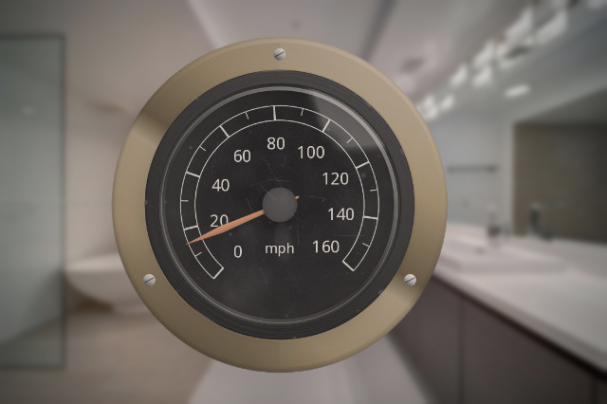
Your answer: 15 mph
